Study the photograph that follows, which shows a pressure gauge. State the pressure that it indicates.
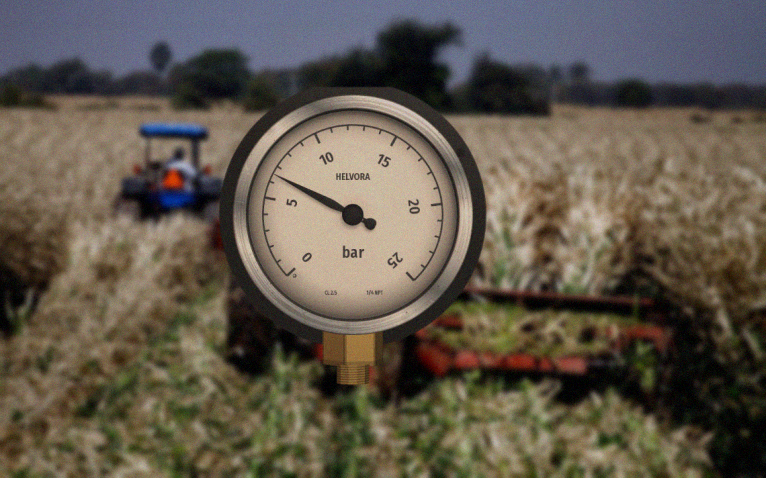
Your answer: 6.5 bar
